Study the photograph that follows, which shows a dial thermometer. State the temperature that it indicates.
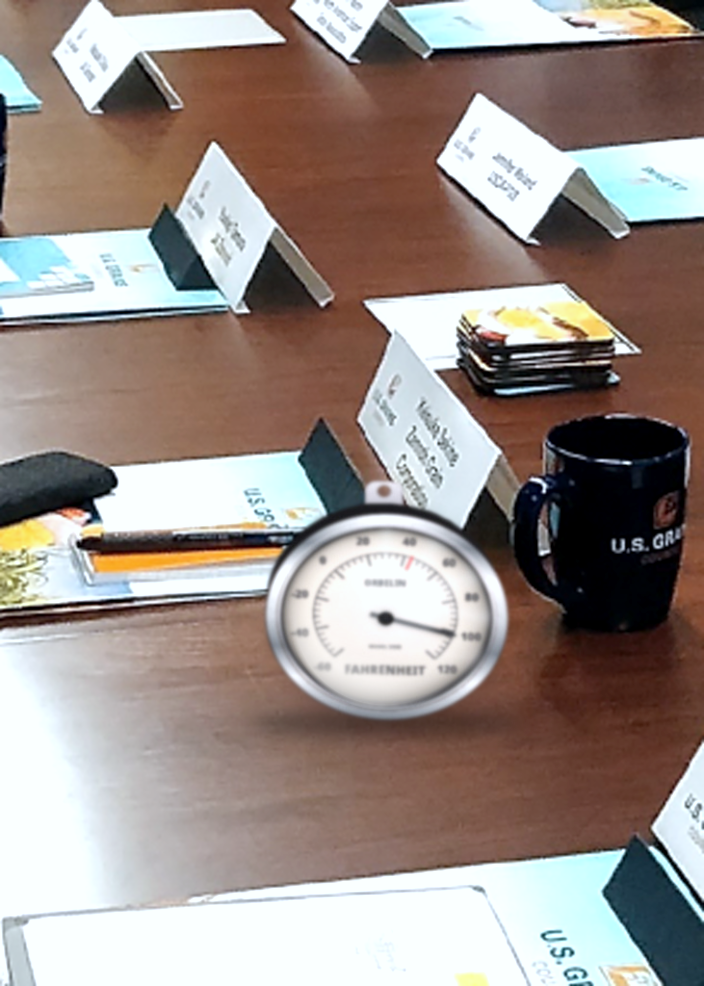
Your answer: 100 °F
